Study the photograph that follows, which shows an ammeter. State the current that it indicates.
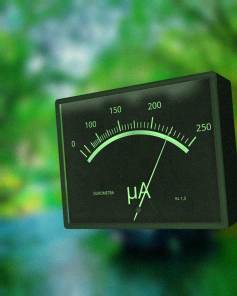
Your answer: 225 µA
